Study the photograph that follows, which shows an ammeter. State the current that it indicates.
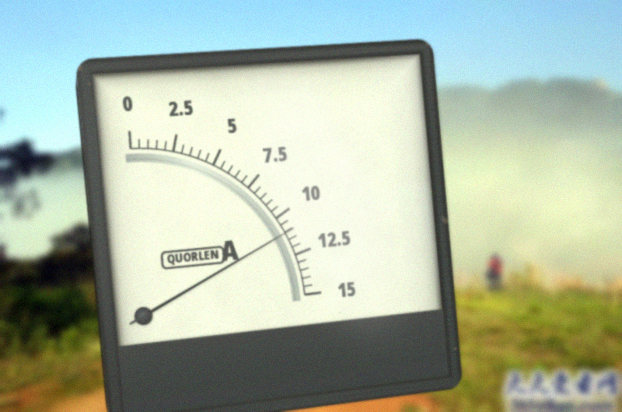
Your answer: 11 A
